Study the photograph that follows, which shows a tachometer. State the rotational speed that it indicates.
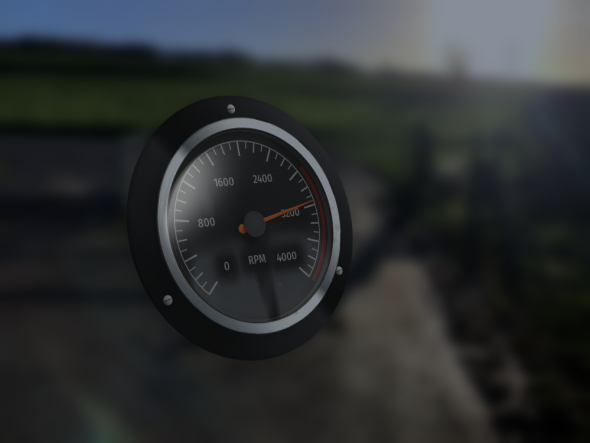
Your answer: 3150 rpm
